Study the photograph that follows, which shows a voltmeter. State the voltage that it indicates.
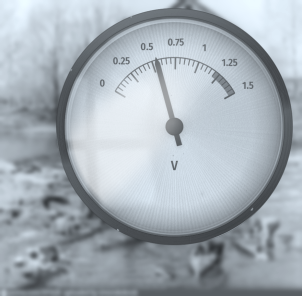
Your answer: 0.55 V
